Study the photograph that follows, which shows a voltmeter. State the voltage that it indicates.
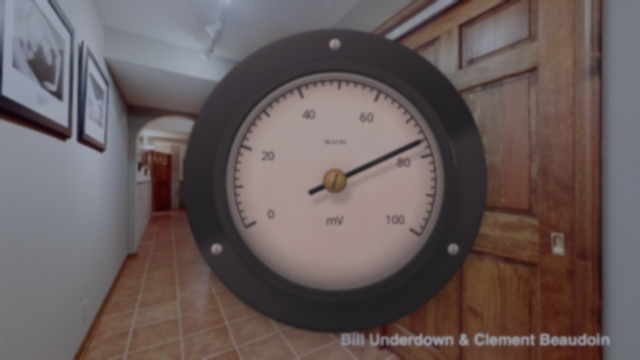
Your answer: 76 mV
